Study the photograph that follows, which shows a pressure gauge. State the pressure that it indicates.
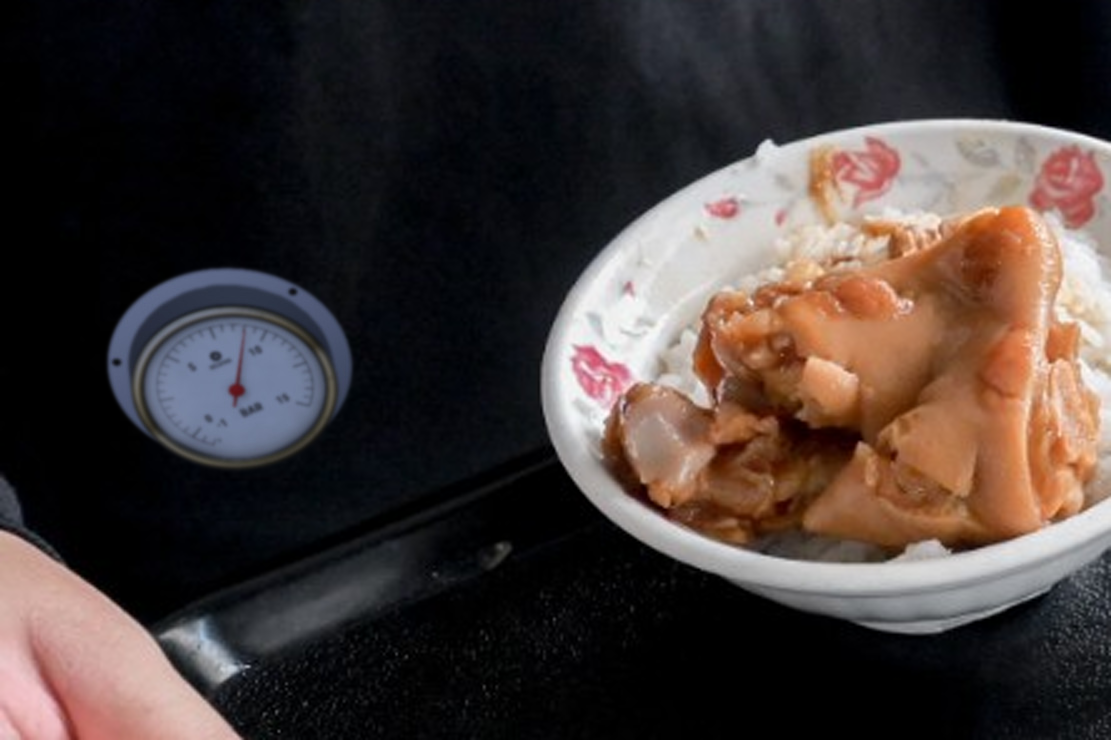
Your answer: 9 bar
